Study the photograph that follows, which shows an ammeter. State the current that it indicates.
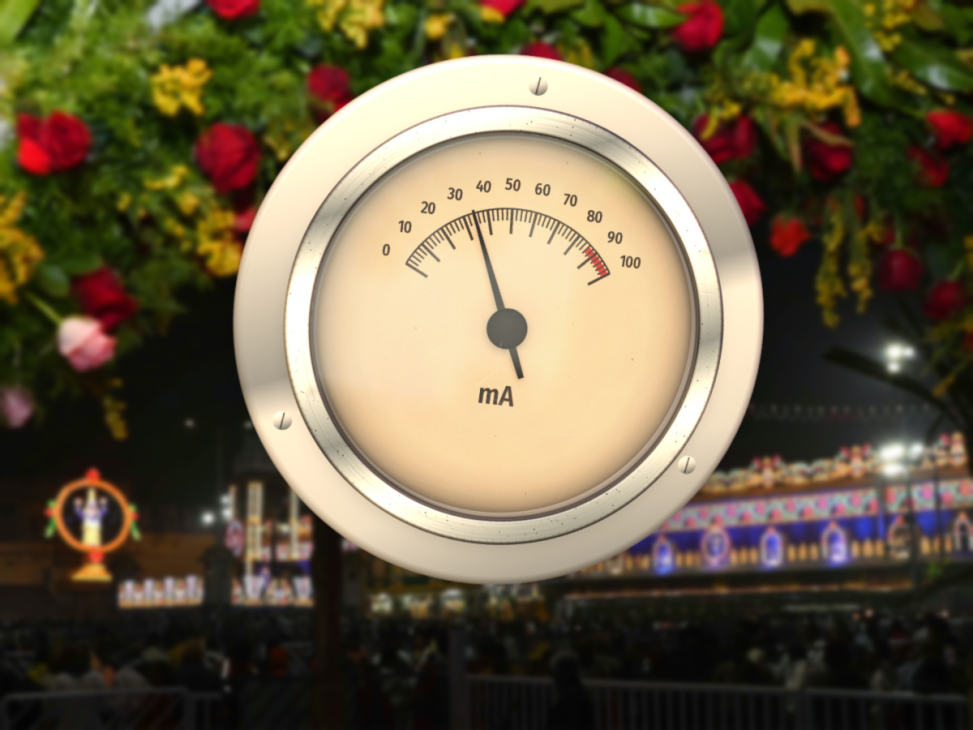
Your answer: 34 mA
